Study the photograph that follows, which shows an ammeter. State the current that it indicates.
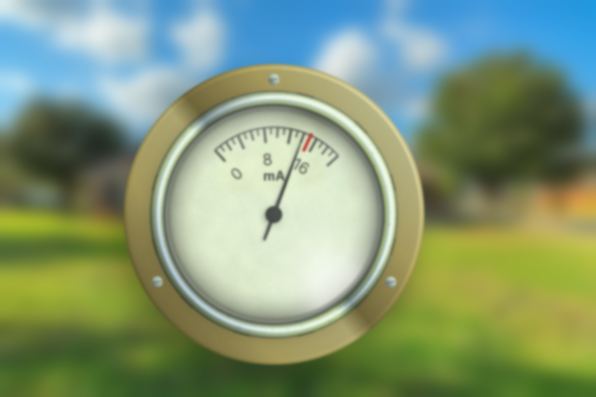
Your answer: 14 mA
